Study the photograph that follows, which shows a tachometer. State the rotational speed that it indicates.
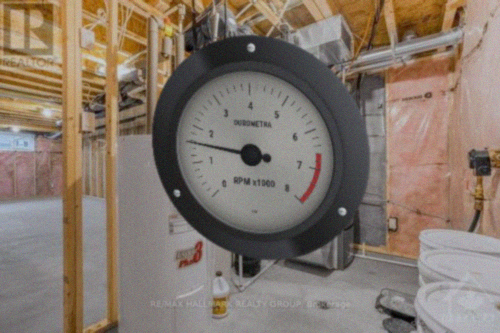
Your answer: 1600 rpm
